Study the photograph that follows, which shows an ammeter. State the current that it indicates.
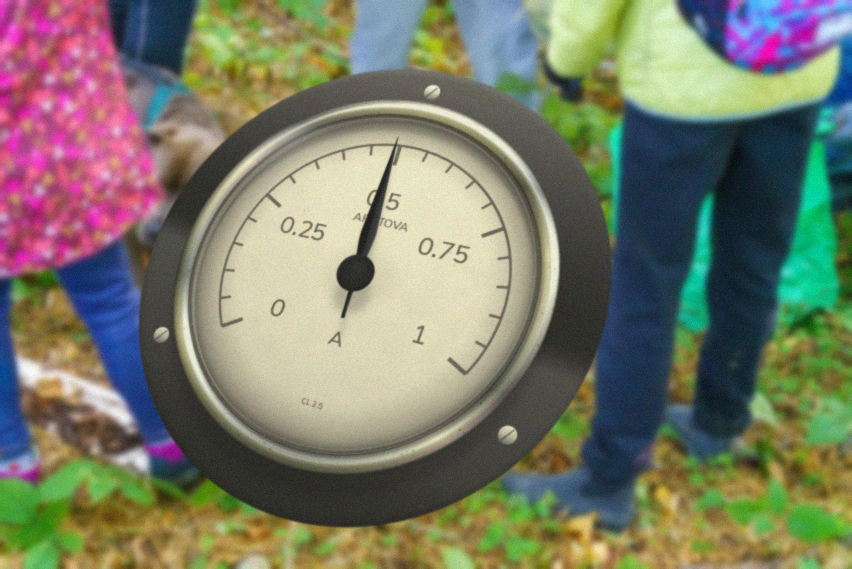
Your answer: 0.5 A
